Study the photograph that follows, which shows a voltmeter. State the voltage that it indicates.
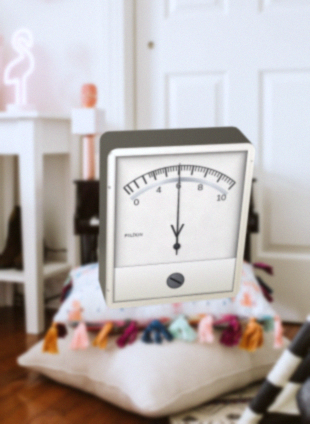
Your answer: 6 V
